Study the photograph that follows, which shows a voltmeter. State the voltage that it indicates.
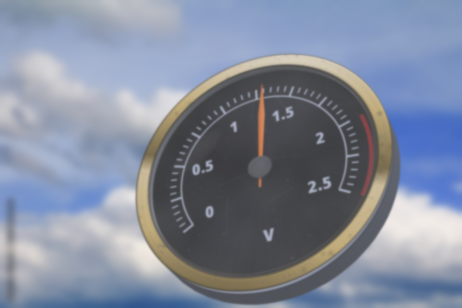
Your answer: 1.3 V
